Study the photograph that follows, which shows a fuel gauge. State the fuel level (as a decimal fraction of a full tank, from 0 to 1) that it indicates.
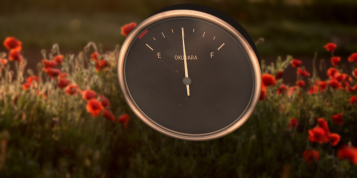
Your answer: 0.5
